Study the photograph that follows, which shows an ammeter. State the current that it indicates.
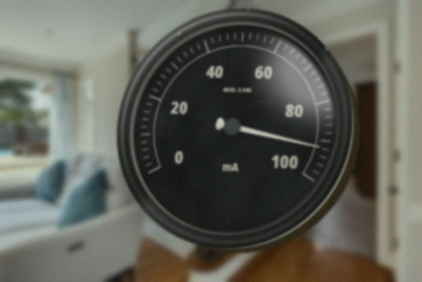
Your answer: 92 mA
